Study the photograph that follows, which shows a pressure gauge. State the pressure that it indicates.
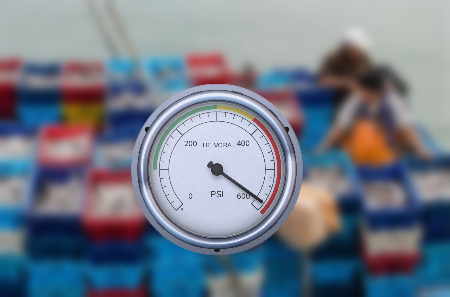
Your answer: 580 psi
